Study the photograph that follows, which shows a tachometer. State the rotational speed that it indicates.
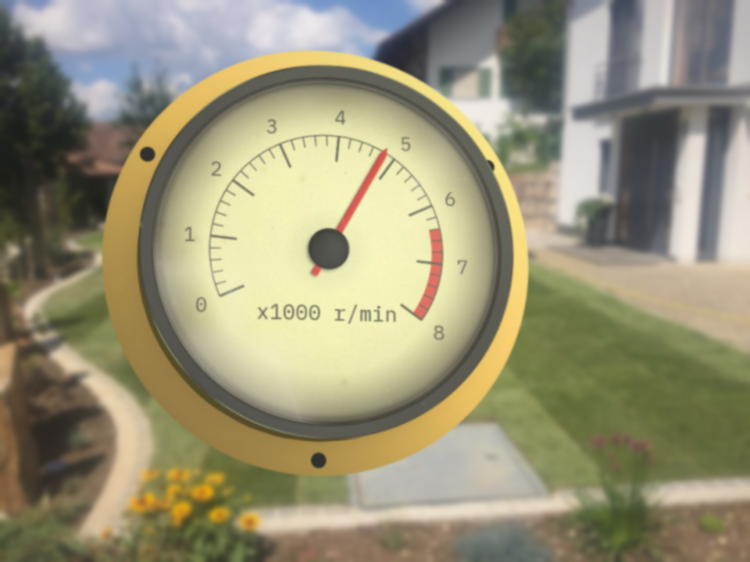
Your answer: 4800 rpm
